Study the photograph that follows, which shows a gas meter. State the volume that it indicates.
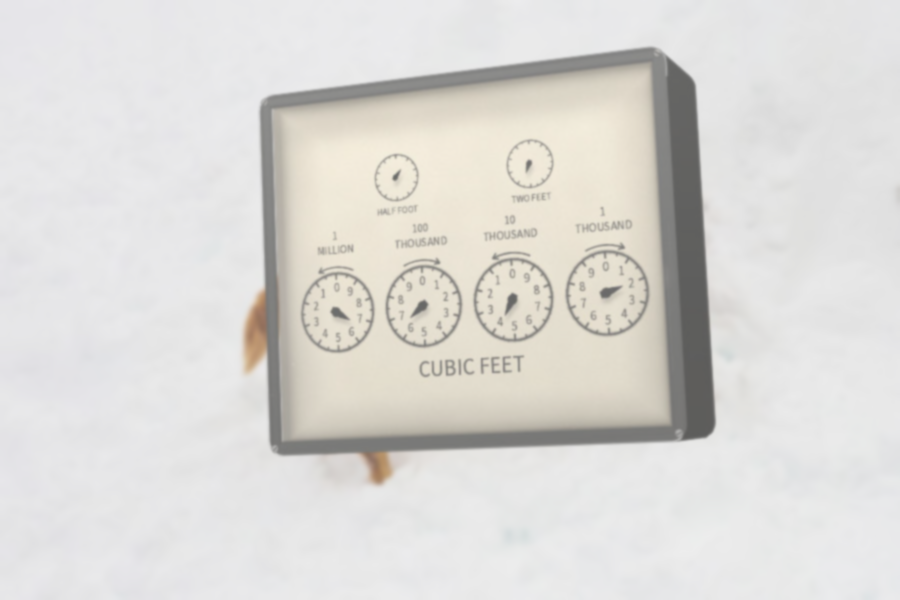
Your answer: 664200 ft³
